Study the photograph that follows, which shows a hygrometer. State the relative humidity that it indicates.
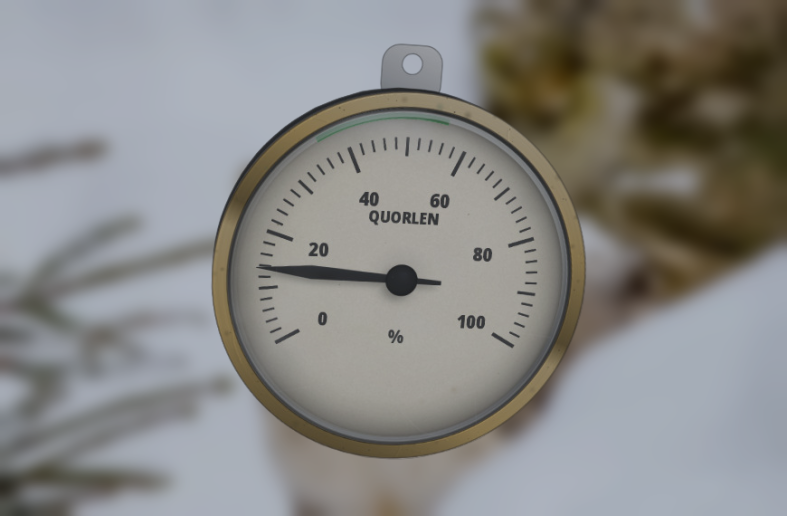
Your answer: 14 %
